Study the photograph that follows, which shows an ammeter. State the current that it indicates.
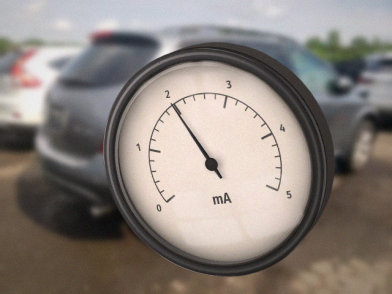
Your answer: 2 mA
